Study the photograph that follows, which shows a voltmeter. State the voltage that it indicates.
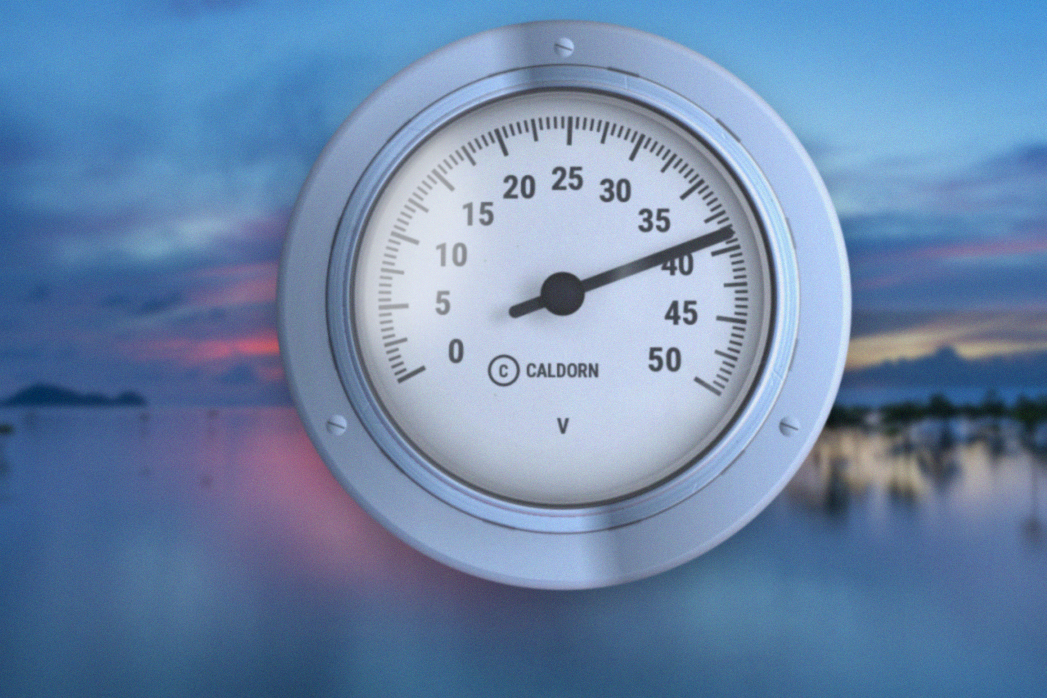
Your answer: 39 V
